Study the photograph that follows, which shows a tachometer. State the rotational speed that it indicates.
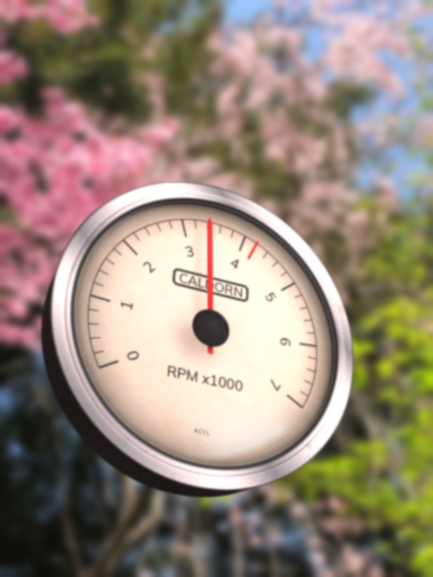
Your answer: 3400 rpm
